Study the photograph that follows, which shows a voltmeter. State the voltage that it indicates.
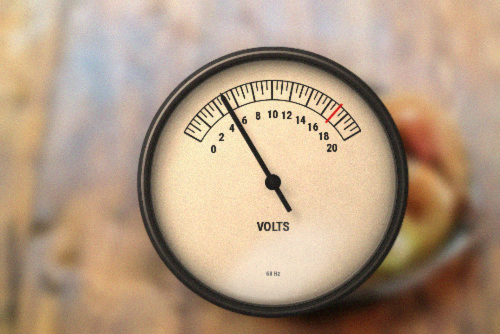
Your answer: 5 V
